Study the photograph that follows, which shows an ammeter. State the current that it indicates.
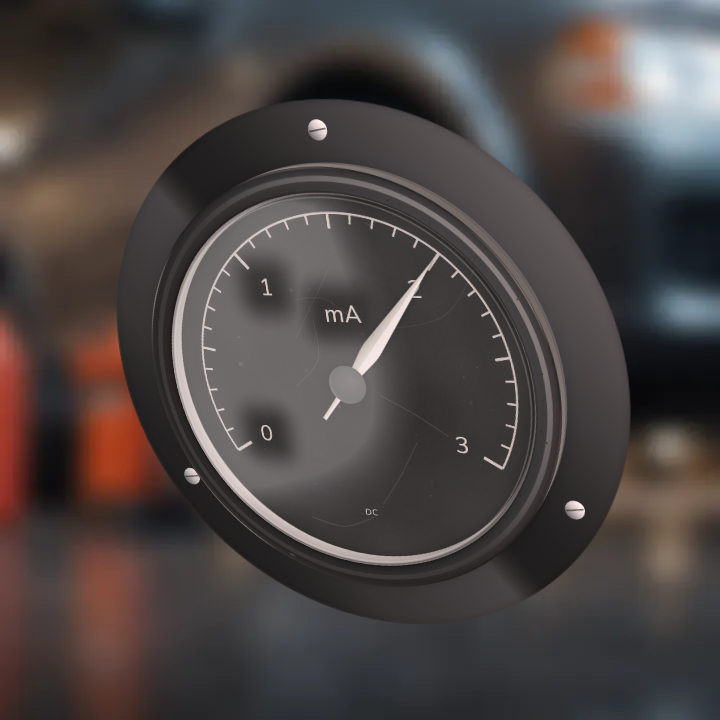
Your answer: 2 mA
